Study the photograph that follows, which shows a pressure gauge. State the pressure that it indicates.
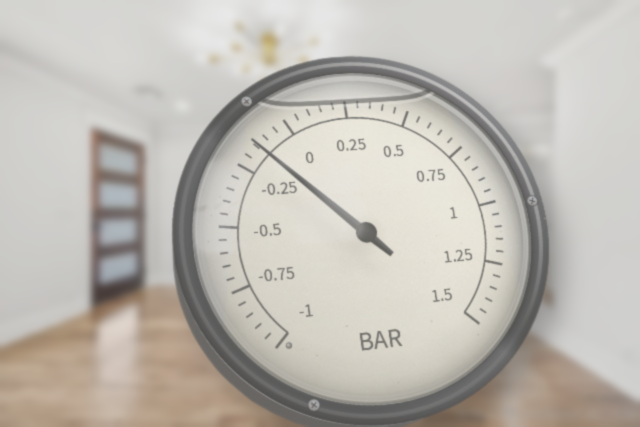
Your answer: -0.15 bar
